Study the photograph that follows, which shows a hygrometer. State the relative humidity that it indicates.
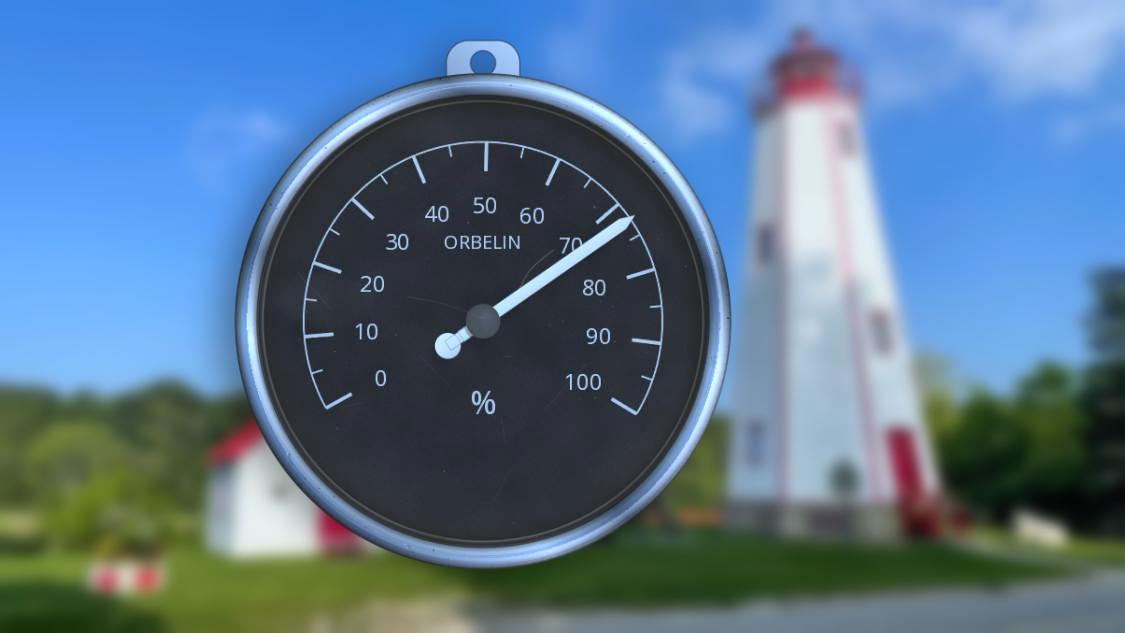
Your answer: 72.5 %
